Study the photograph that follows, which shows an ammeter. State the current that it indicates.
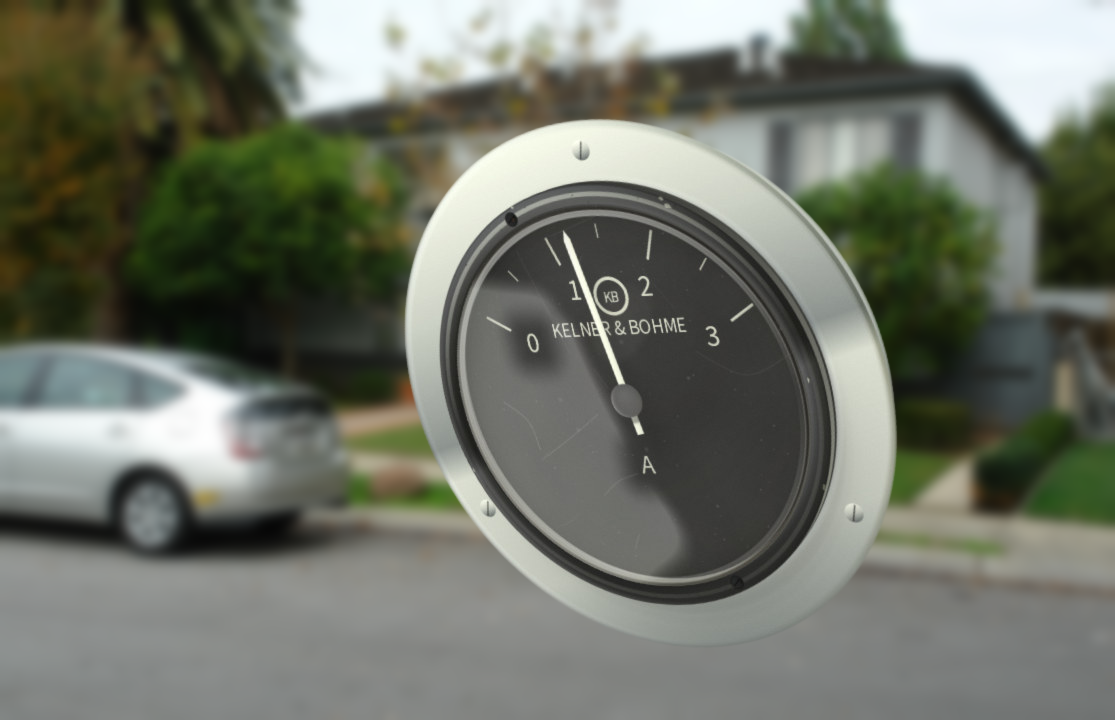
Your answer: 1.25 A
